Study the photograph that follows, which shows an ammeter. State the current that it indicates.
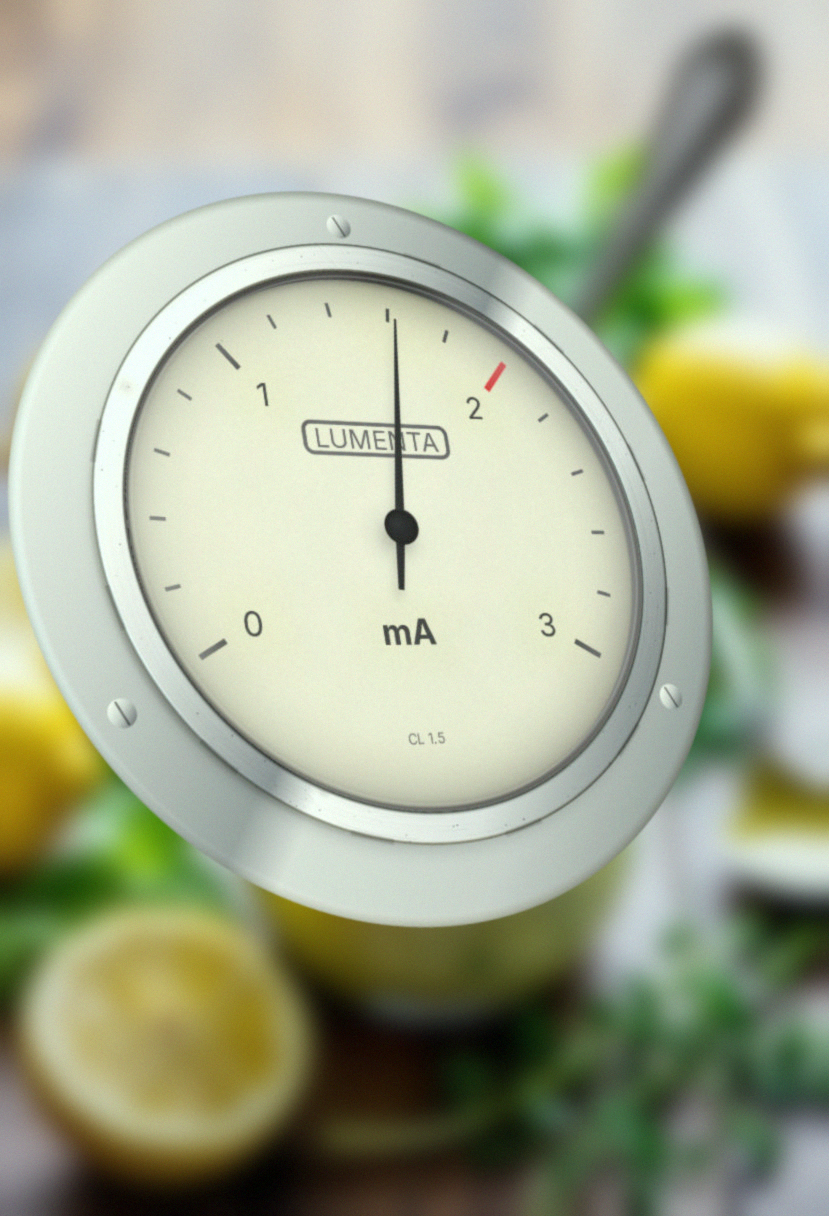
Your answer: 1.6 mA
